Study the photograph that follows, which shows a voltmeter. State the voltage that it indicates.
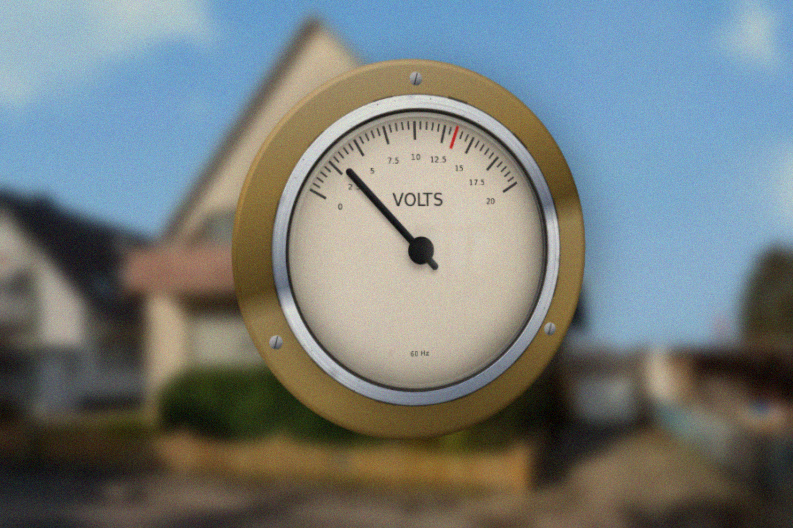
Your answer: 3 V
